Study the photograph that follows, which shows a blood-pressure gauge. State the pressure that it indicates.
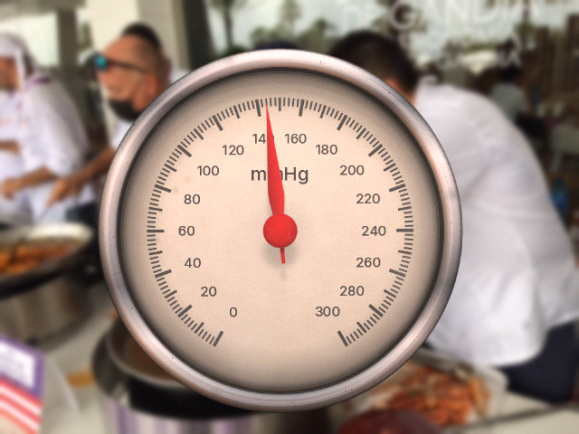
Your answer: 144 mmHg
